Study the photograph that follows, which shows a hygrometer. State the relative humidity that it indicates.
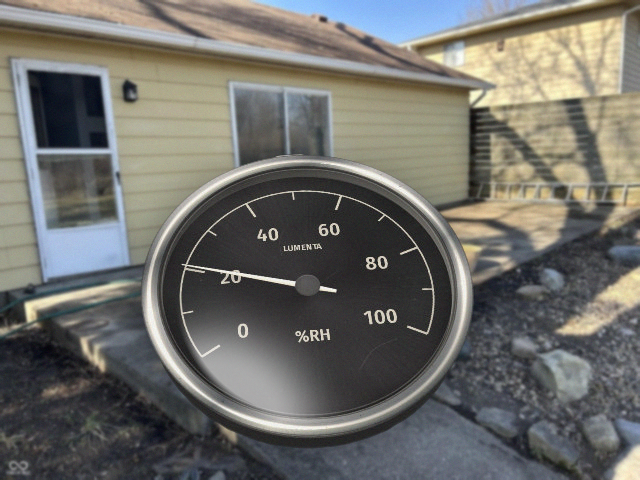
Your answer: 20 %
